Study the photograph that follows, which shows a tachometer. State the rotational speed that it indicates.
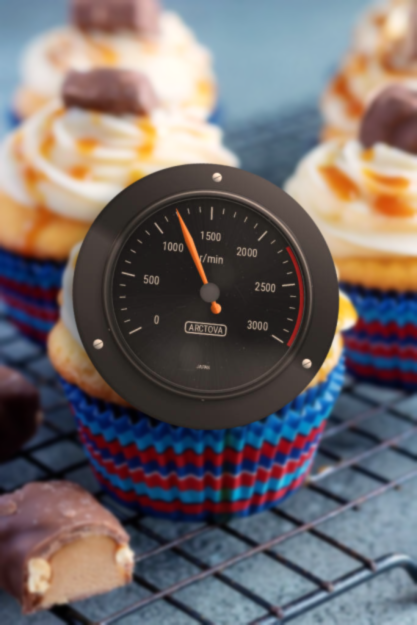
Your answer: 1200 rpm
